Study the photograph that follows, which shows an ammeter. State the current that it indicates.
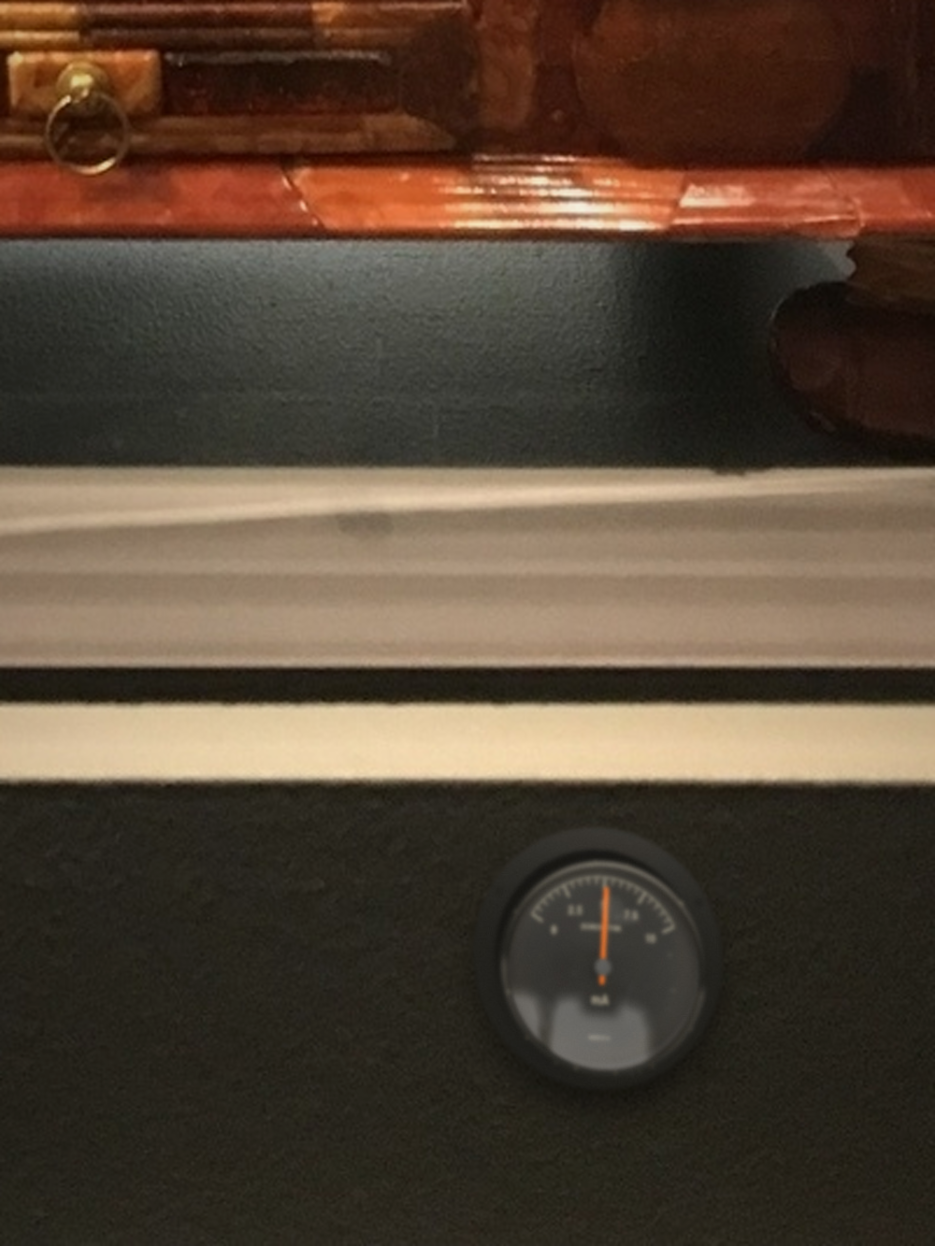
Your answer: 5 mA
